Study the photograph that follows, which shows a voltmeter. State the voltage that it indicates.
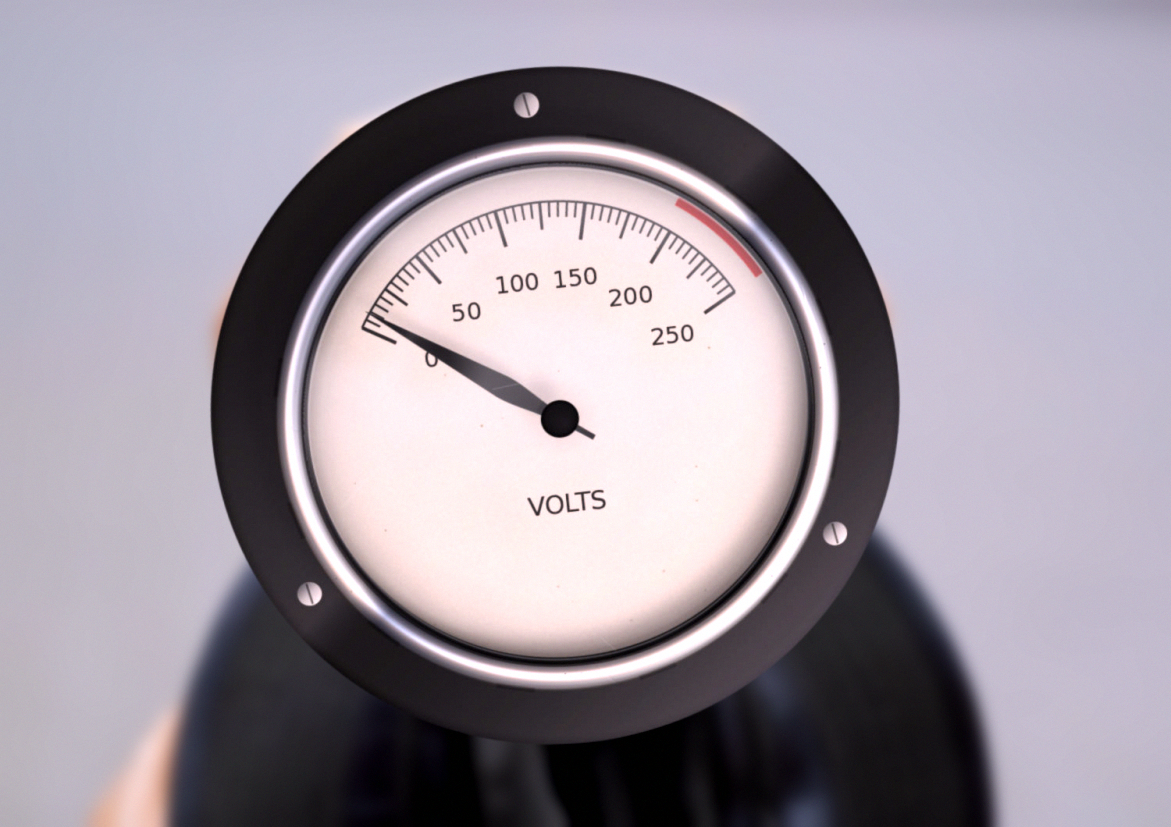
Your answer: 10 V
